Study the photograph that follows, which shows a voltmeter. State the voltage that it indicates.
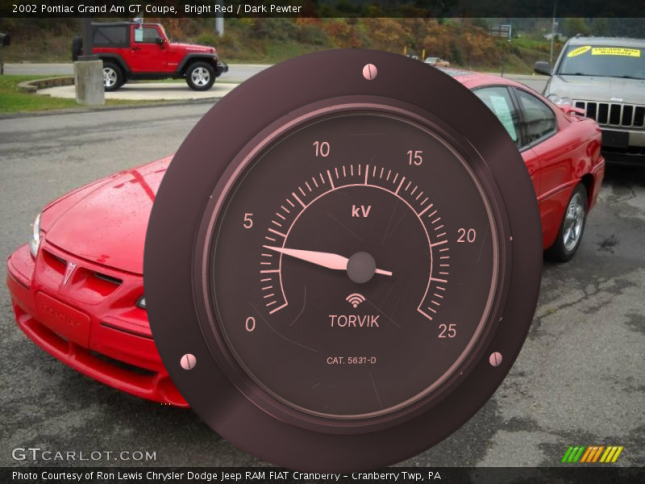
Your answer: 4 kV
